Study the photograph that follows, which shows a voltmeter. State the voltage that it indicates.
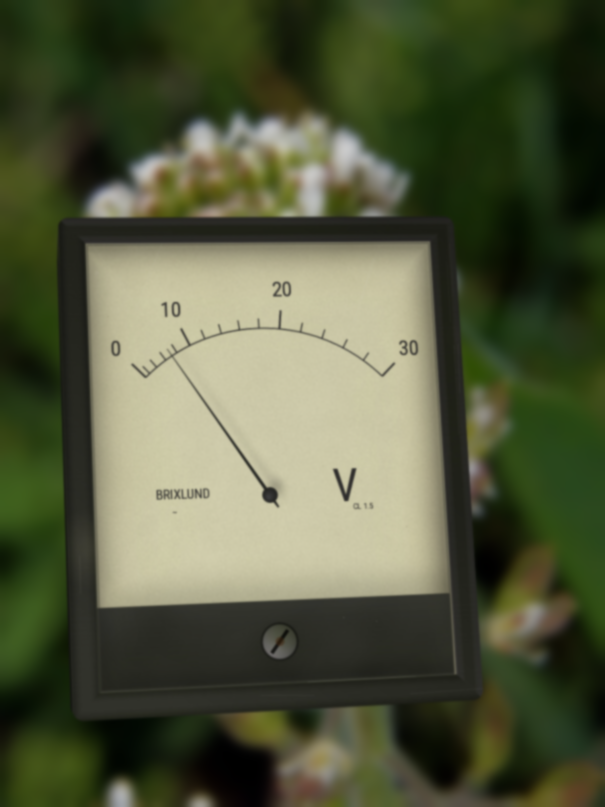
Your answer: 7 V
